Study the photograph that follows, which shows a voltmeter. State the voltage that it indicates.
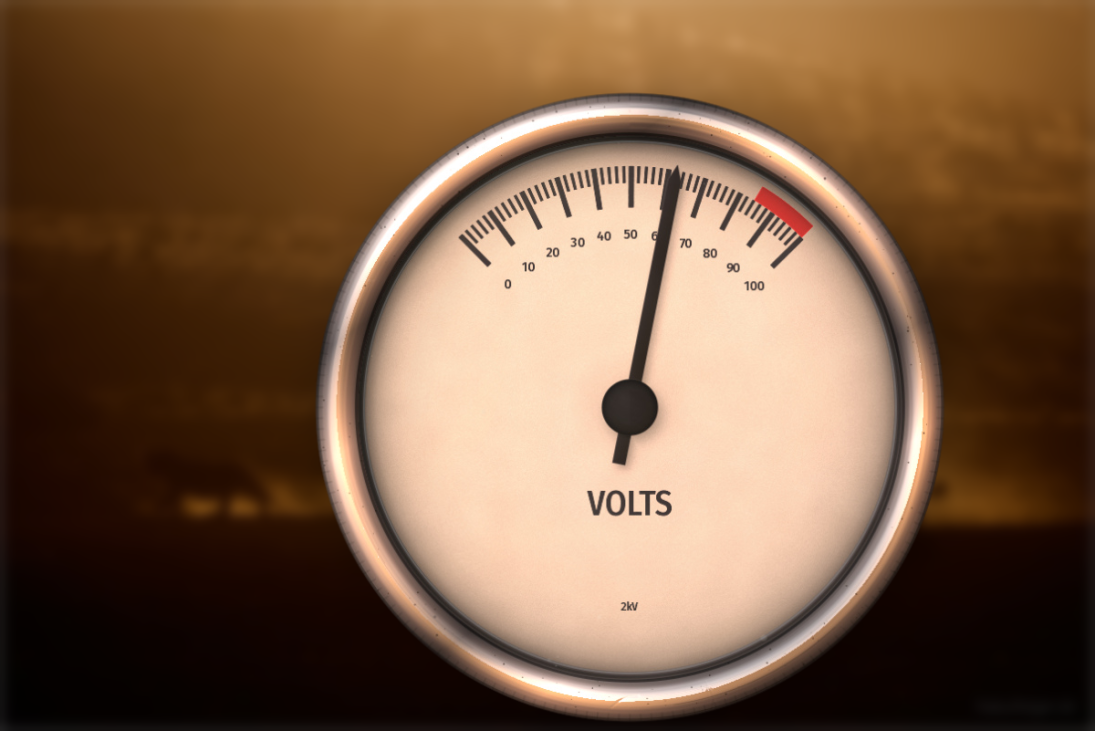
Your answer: 62 V
